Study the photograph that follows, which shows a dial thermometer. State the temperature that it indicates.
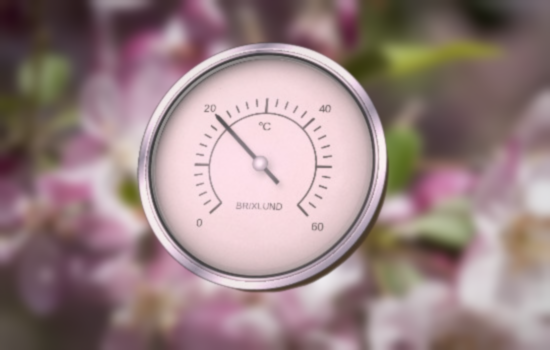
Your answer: 20 °C
